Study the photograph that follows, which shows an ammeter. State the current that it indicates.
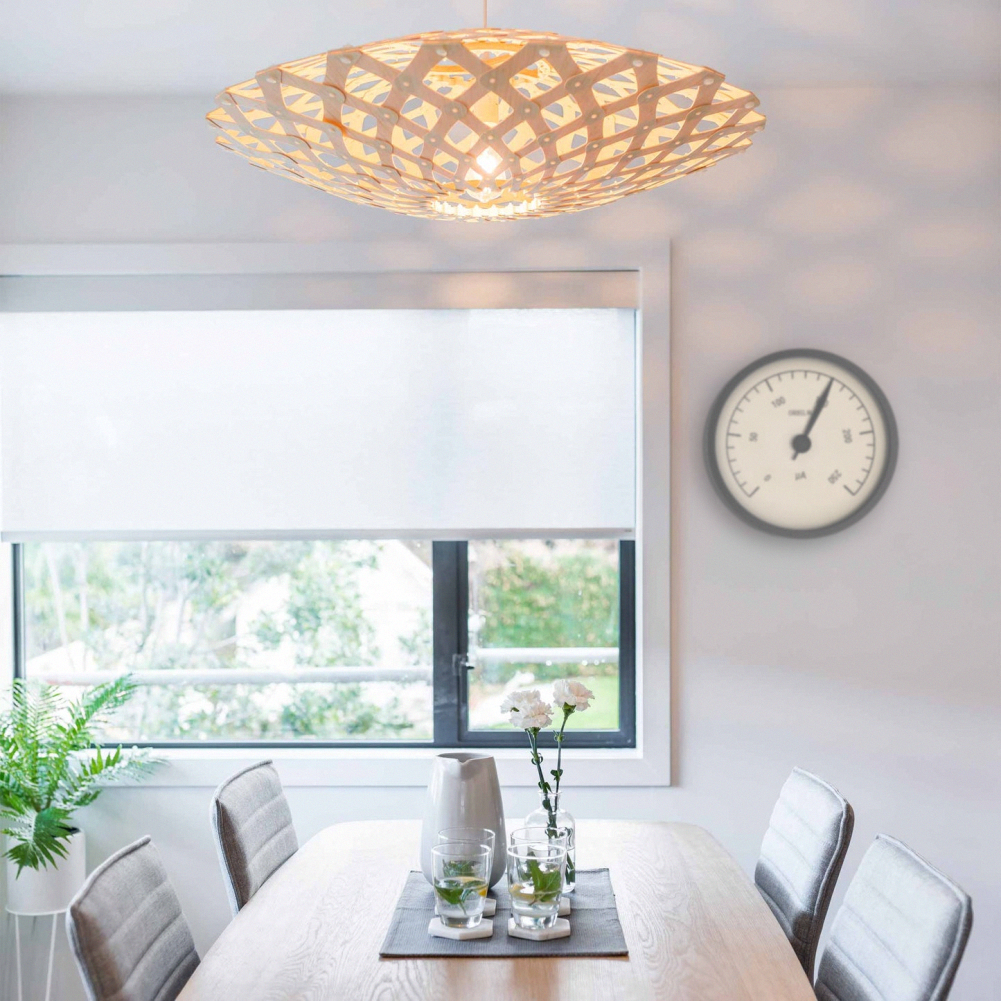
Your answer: 150 µA
